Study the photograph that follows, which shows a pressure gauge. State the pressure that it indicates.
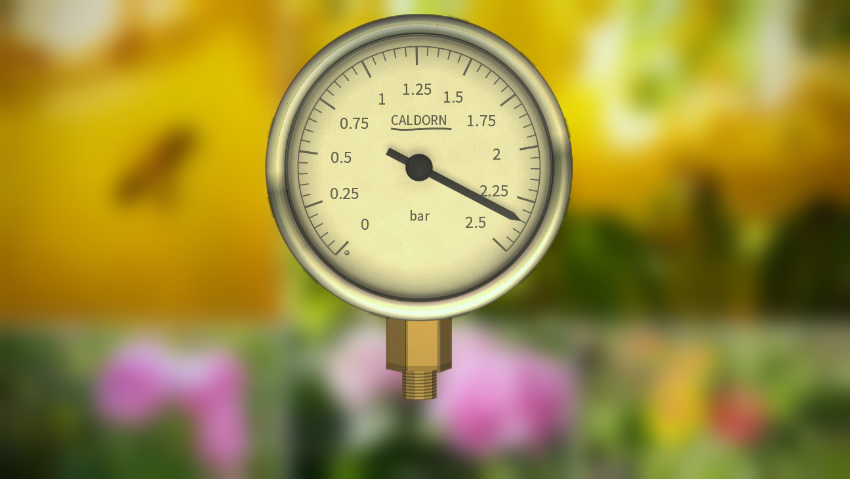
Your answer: 2.35 bar
